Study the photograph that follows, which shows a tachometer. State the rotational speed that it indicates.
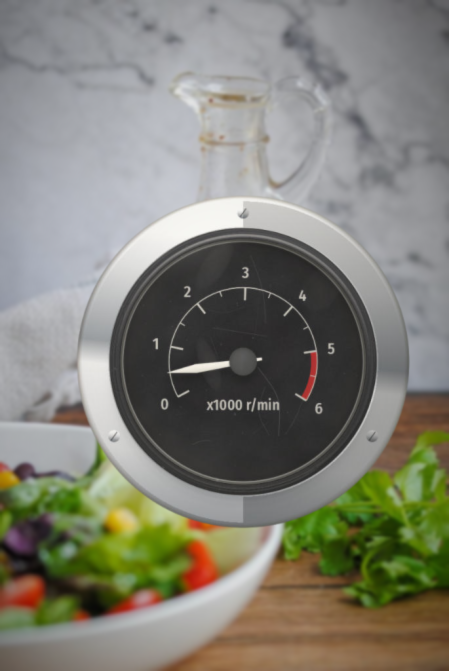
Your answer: 500 rpm
